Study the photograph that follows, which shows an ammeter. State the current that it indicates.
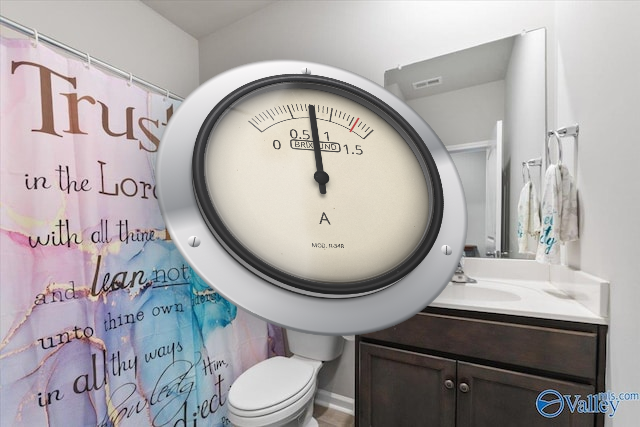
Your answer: 0.75 A
